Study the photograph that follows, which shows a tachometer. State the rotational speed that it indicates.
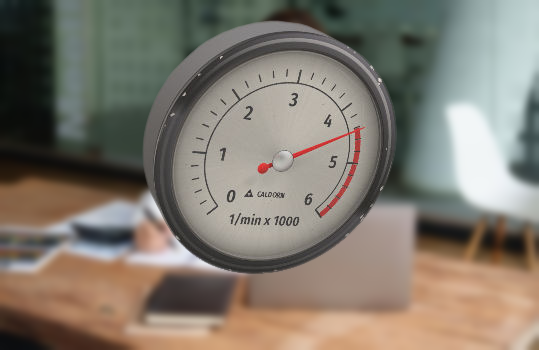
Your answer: 4400 rpm
